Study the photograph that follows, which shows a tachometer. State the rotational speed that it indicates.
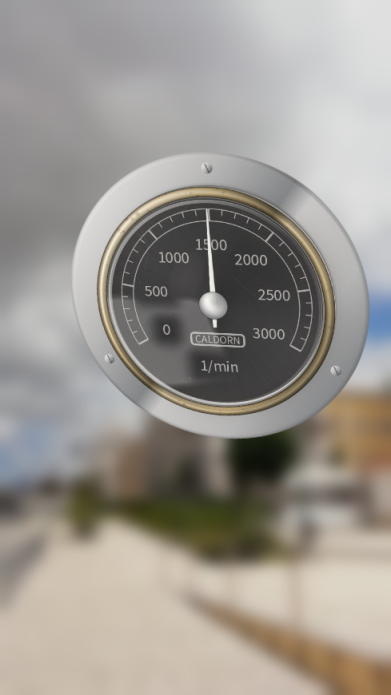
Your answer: 1500 rpm
